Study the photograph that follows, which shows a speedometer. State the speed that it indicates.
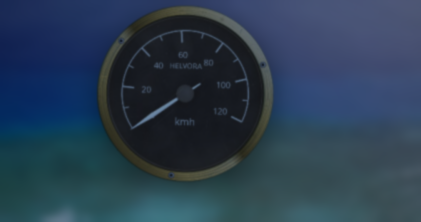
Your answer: 0 km/h
